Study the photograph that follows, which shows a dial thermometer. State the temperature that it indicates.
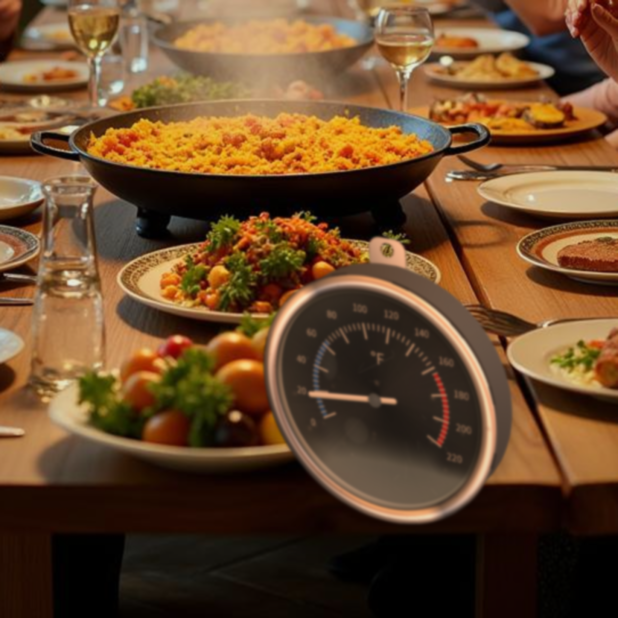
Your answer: 20 °F
